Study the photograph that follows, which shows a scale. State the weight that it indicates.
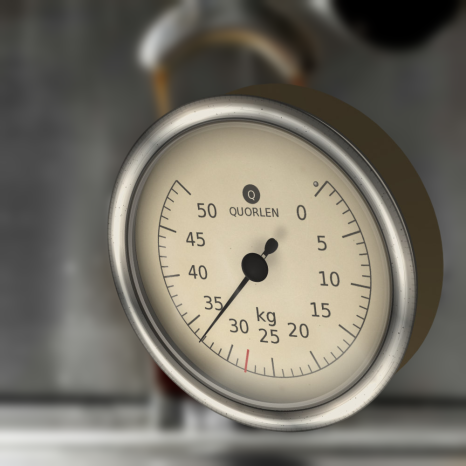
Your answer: 33 kg
